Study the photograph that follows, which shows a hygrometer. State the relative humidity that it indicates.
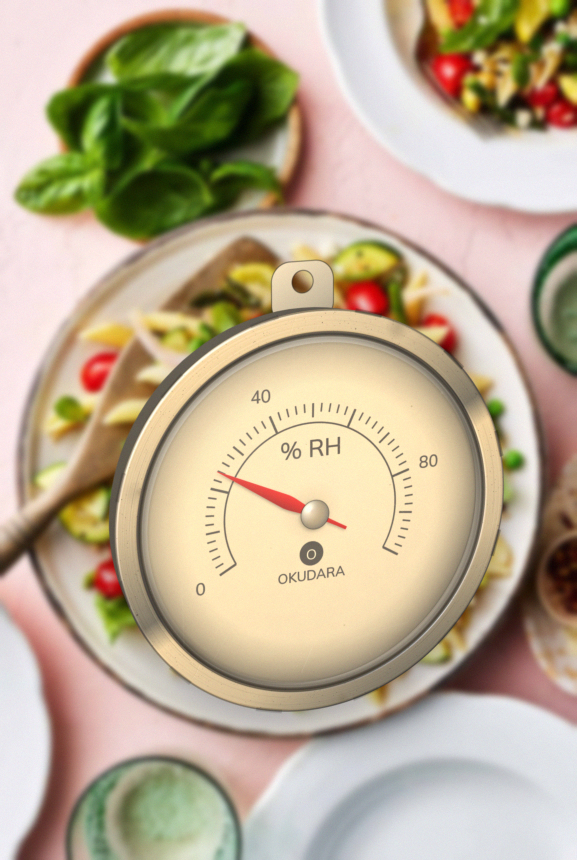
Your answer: 24 %
